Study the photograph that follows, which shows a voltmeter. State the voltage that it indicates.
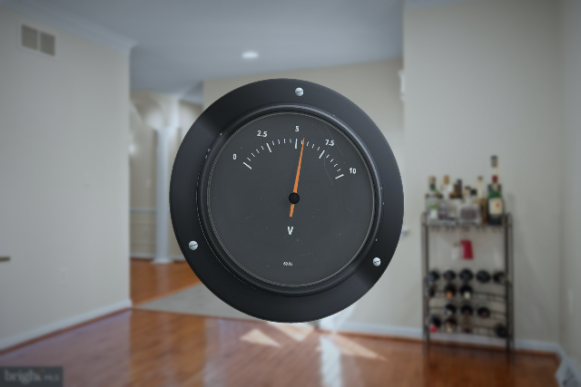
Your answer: 5.5 V
